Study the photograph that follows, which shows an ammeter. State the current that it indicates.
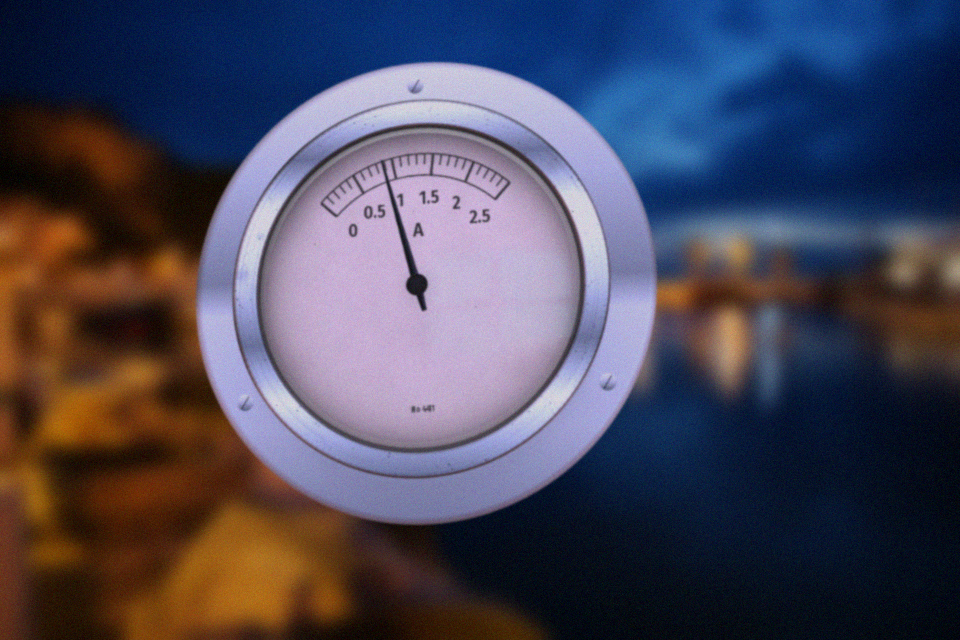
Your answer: 0.9 A
